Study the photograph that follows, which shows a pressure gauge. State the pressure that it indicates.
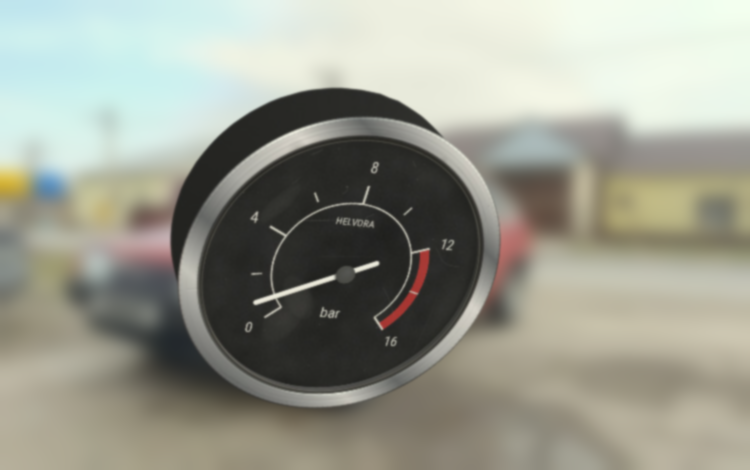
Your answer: 1 bar
